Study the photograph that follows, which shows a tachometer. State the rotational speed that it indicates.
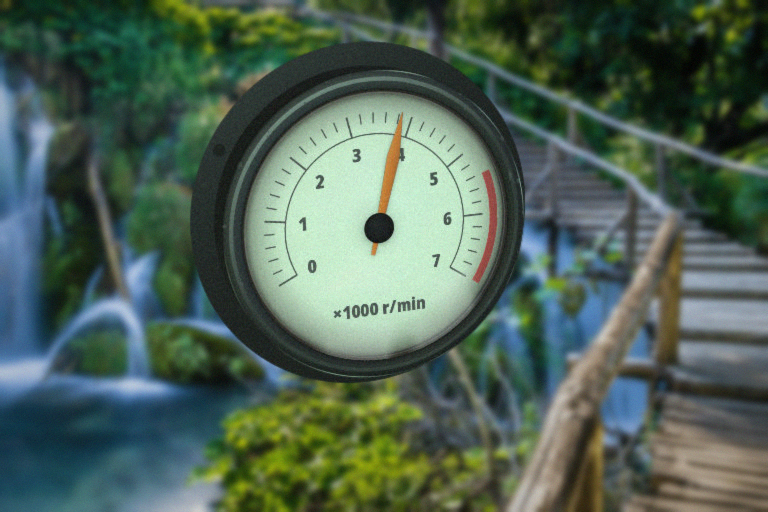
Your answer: 3800 rpm
